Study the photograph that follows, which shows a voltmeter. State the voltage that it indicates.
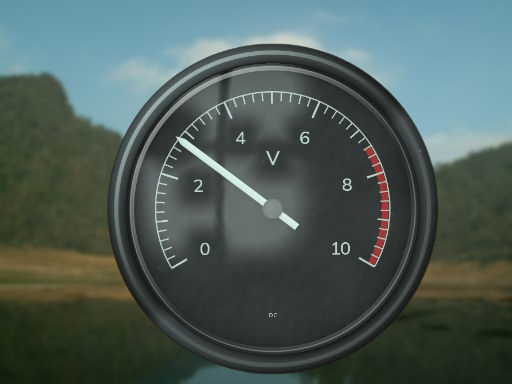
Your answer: 2.8 V
